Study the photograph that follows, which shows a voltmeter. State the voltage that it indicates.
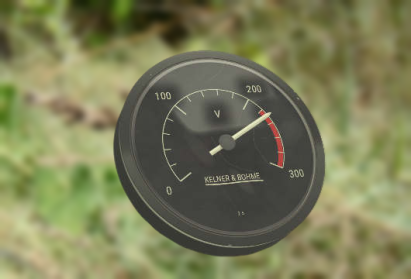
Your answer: 230 V
